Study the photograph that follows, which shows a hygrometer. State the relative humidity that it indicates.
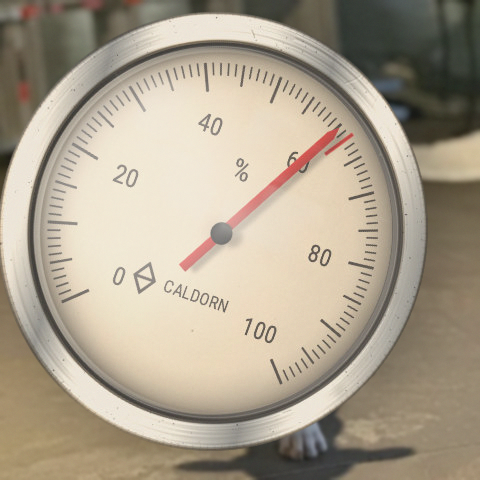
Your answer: 60 %
